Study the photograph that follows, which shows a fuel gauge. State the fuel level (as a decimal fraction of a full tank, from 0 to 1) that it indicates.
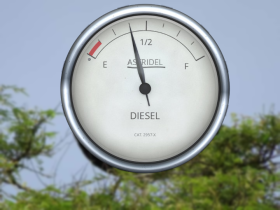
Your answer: 0.375
